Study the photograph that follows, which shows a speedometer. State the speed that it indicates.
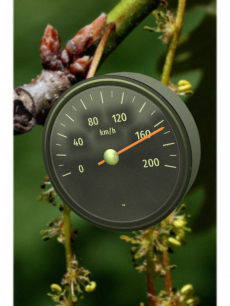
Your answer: 165 km/h
